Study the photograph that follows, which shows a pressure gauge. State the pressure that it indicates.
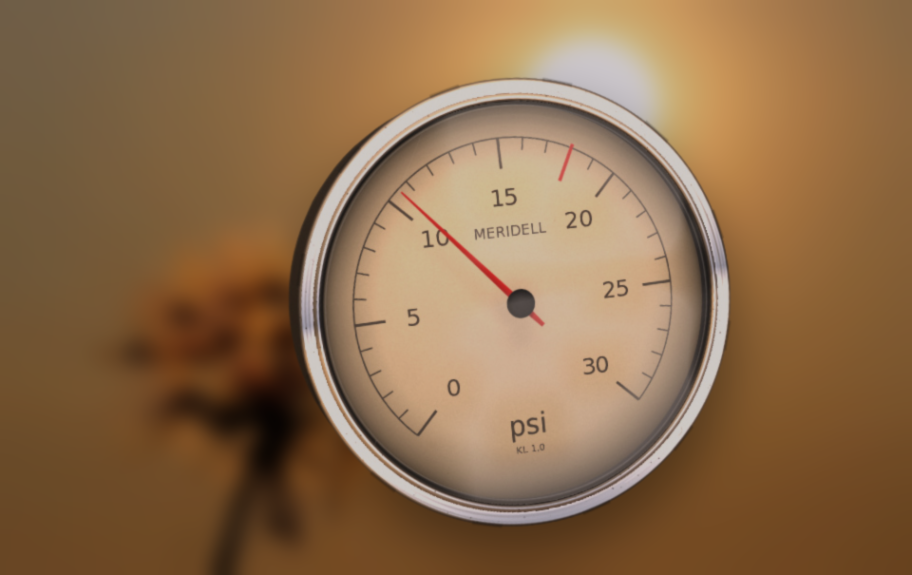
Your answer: 10.5 psi
